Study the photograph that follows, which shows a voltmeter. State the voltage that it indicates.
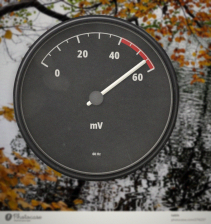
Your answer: 55 mV
